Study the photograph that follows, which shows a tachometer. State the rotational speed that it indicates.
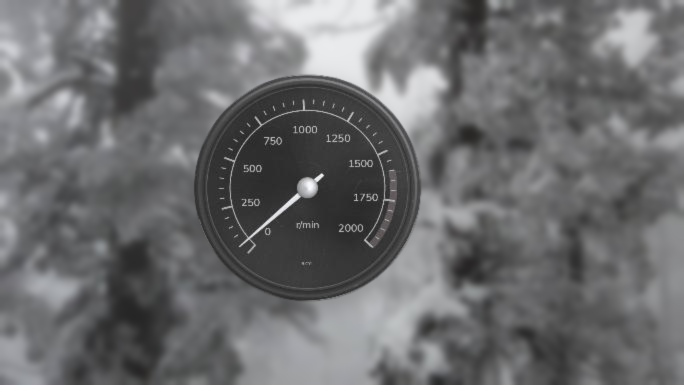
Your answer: 50 rpm
